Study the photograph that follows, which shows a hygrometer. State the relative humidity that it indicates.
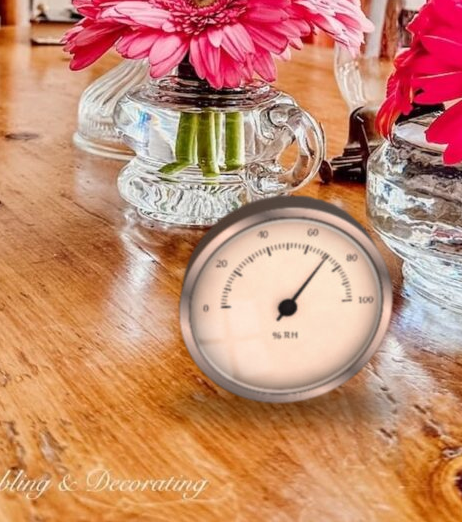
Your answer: 70 %
